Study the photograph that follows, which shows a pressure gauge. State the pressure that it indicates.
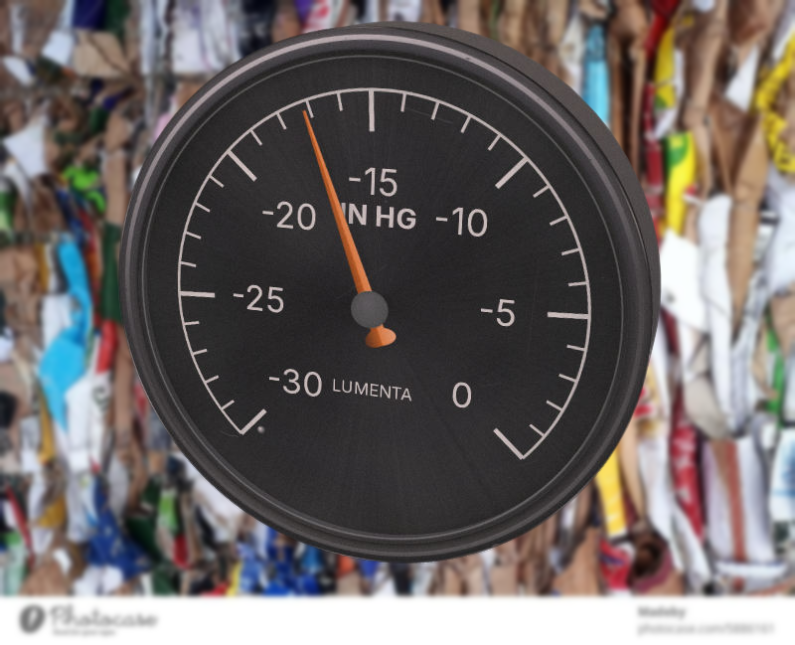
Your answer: -17 inHg
